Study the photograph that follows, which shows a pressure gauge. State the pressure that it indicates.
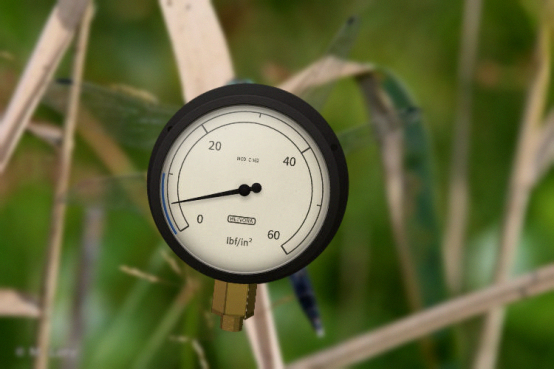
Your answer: 5 psi
